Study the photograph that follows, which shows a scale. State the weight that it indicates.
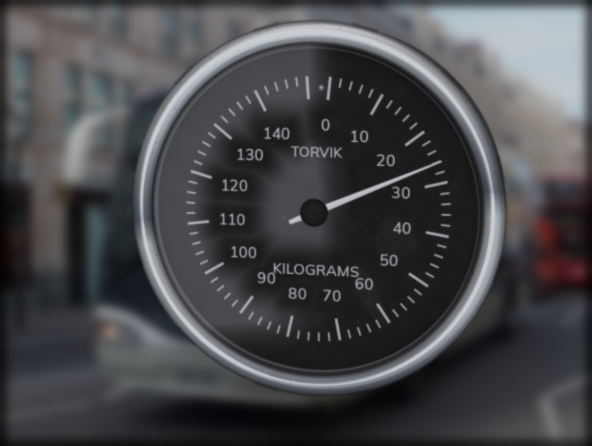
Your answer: 26 kg
